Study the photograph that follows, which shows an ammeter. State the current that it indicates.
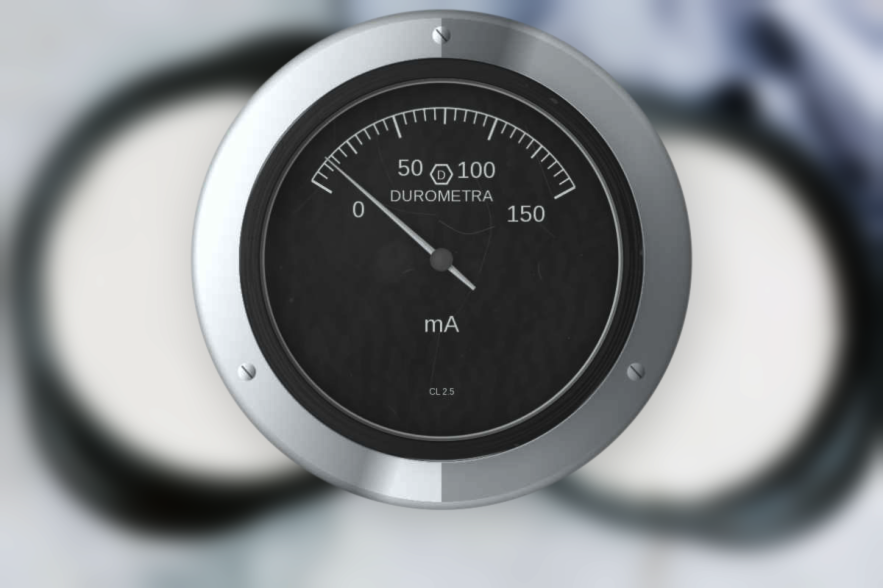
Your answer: 12.5 mA
